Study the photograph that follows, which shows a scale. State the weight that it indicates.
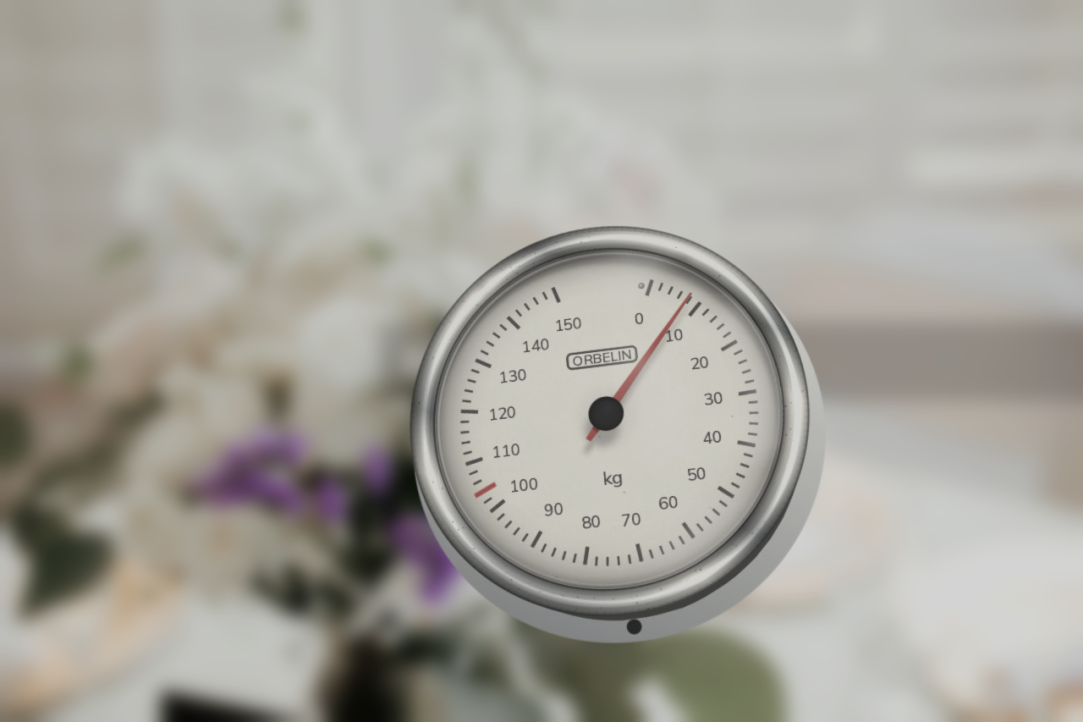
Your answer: 8 kg
